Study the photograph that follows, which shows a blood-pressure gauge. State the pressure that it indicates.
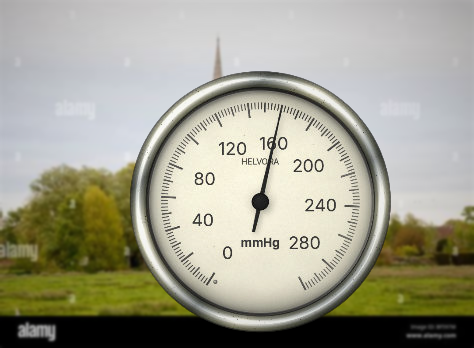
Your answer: 160 mmHg
